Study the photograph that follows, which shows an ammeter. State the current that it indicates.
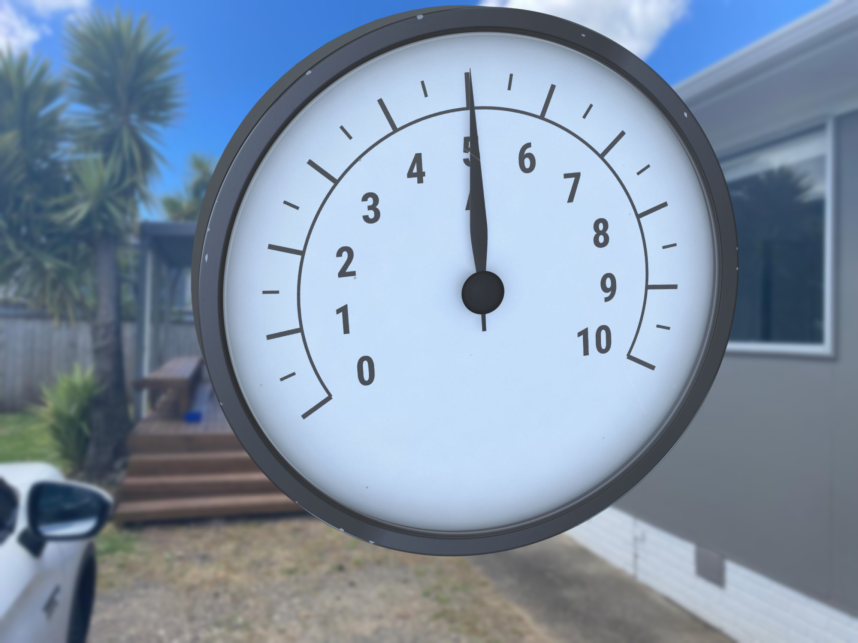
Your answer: 5 A
